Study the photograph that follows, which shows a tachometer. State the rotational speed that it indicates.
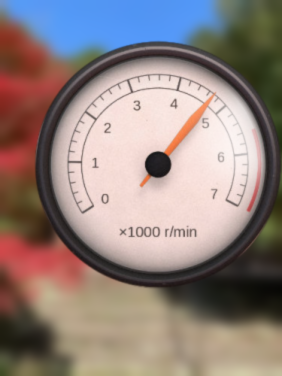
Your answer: 4700 rpm
